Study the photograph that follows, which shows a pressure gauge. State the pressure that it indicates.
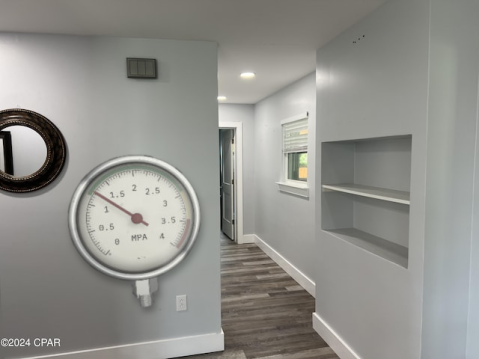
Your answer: 1.25 MPa
